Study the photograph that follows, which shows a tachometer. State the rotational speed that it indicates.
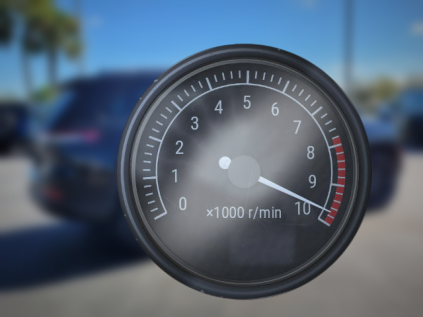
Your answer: 9700 rpm
